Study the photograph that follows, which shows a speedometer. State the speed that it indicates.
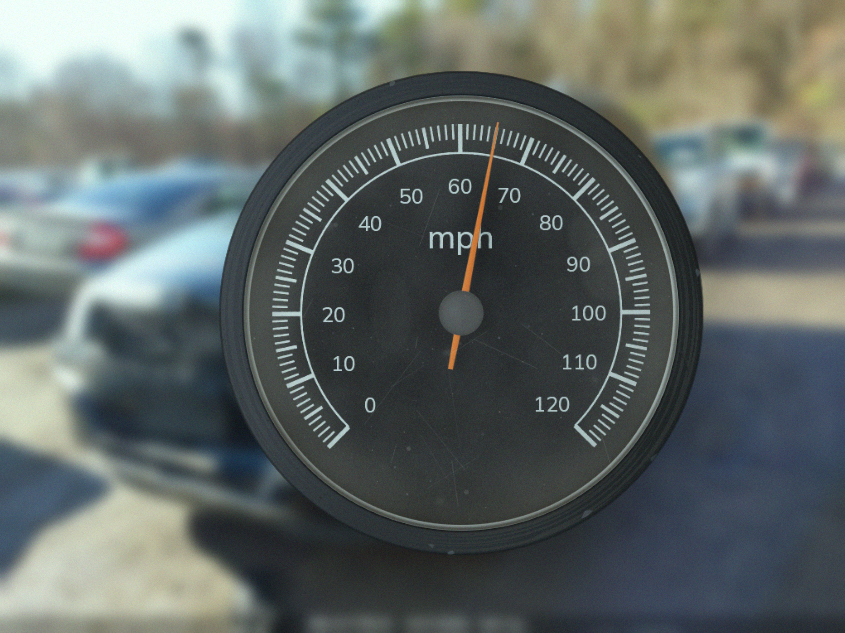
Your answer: 65 mph
